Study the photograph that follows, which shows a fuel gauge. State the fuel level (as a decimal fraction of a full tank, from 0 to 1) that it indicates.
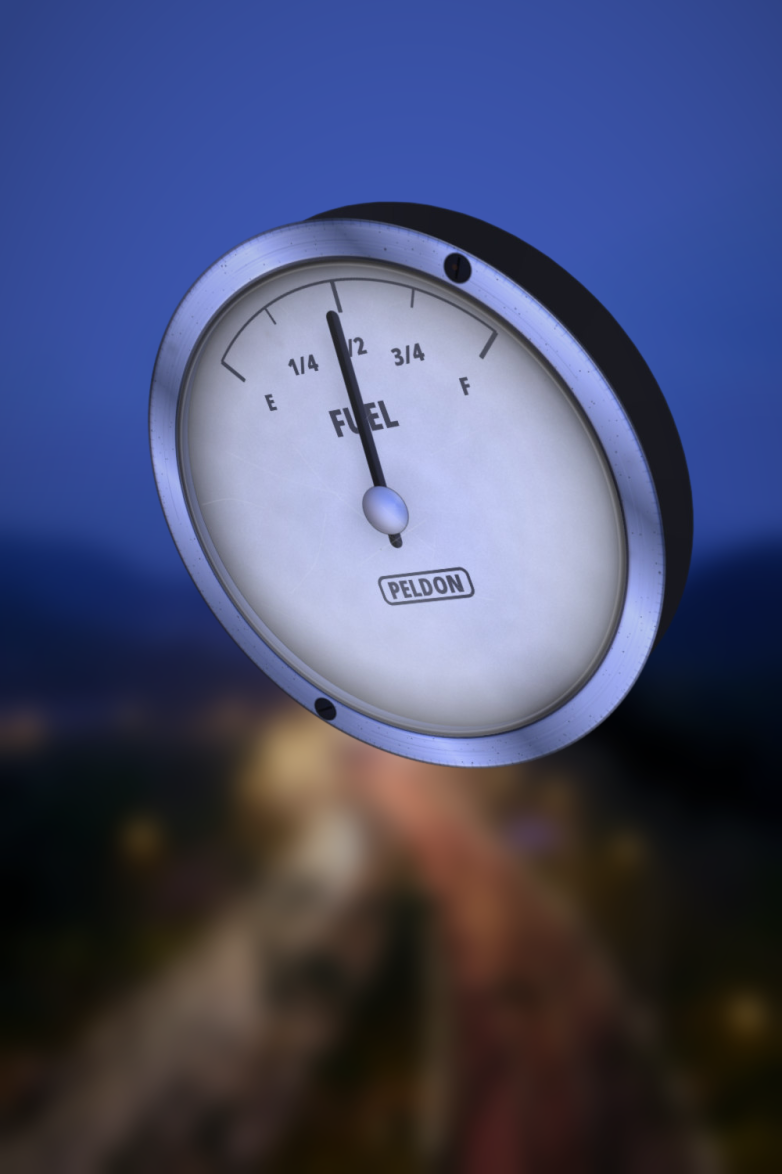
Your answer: 0.5
